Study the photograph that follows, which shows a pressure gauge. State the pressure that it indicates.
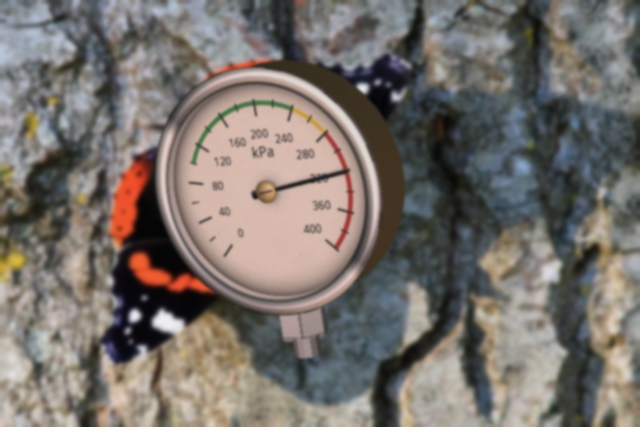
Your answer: 320 kPa
